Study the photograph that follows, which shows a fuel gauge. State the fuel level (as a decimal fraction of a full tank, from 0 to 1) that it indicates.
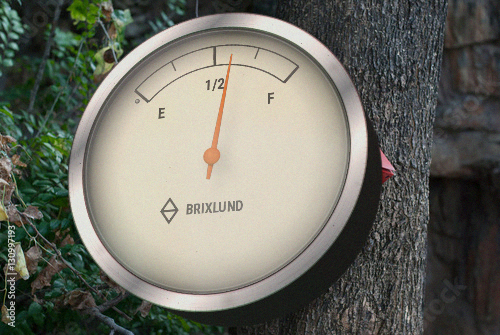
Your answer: 0.625
